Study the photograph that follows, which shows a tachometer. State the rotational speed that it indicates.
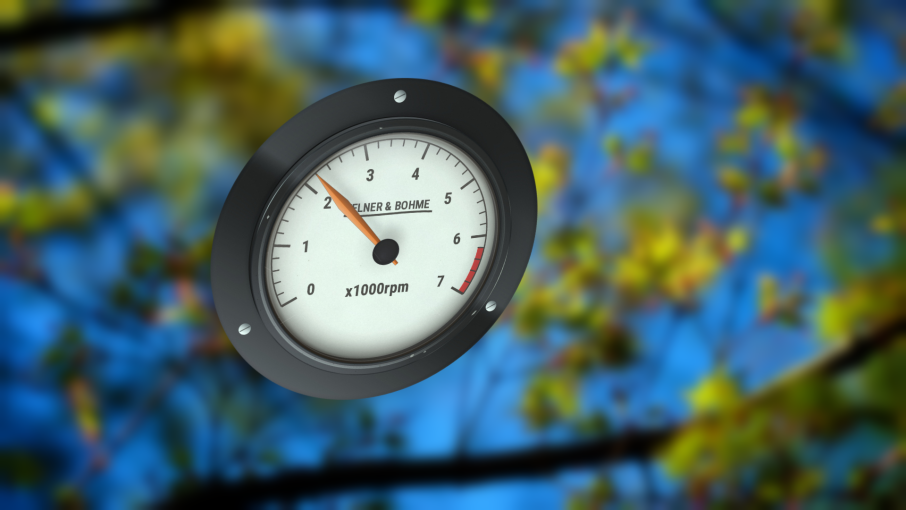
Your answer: 2200 rpm
